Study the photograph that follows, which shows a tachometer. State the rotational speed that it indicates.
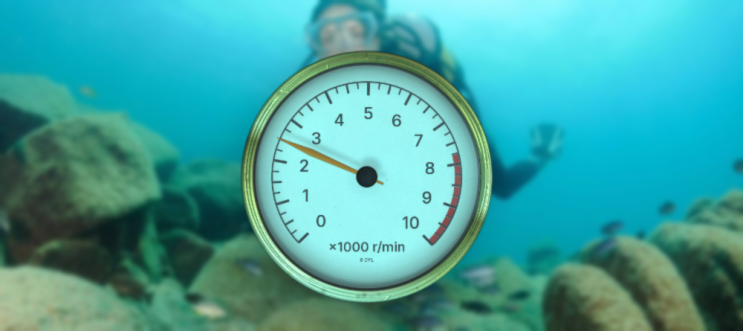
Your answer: 2500 rpm
